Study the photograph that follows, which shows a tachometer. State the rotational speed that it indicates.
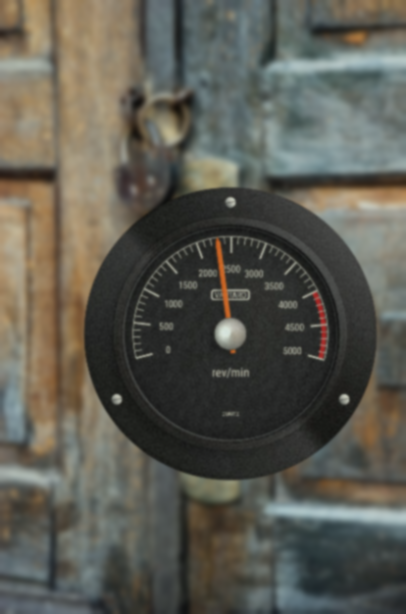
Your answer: 2300 rpm
